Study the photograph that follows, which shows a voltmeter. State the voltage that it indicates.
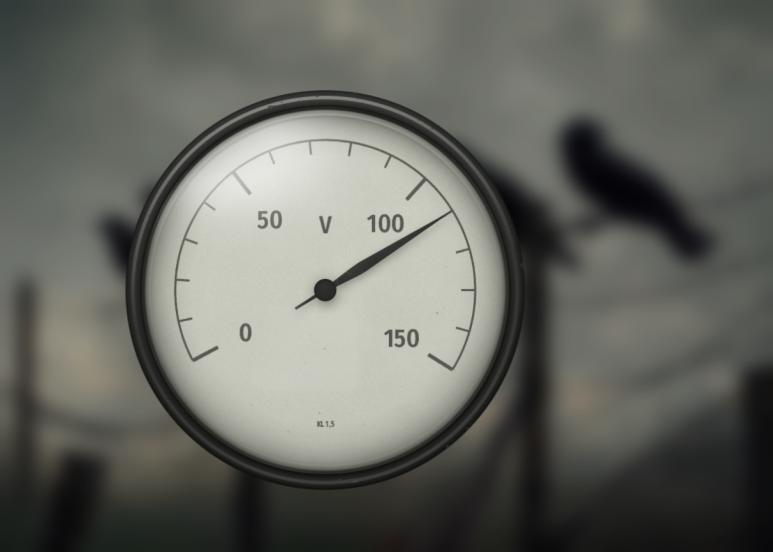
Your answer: 110 V
